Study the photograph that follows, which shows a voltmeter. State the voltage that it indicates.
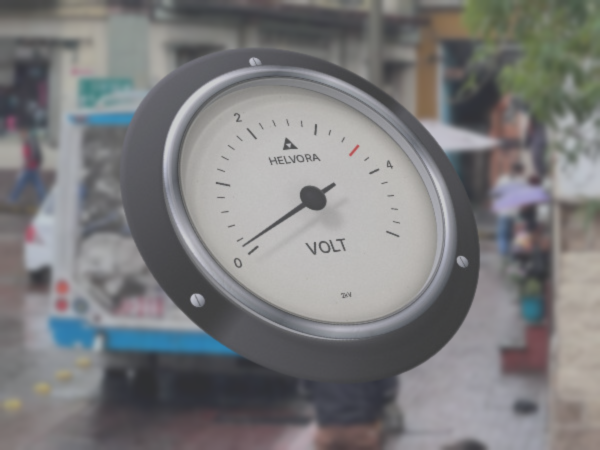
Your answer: 0.1 V
